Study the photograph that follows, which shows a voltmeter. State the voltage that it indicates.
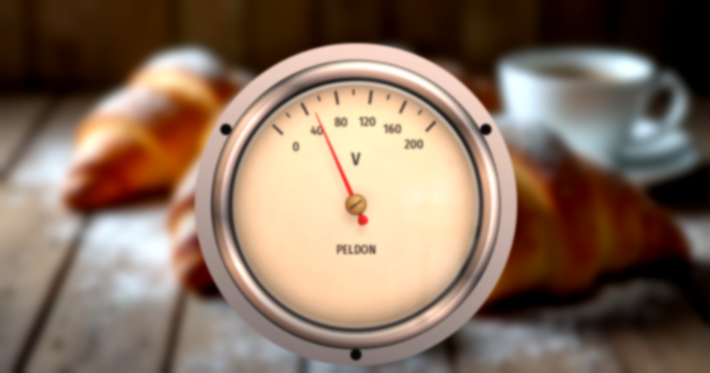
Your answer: 50 V
